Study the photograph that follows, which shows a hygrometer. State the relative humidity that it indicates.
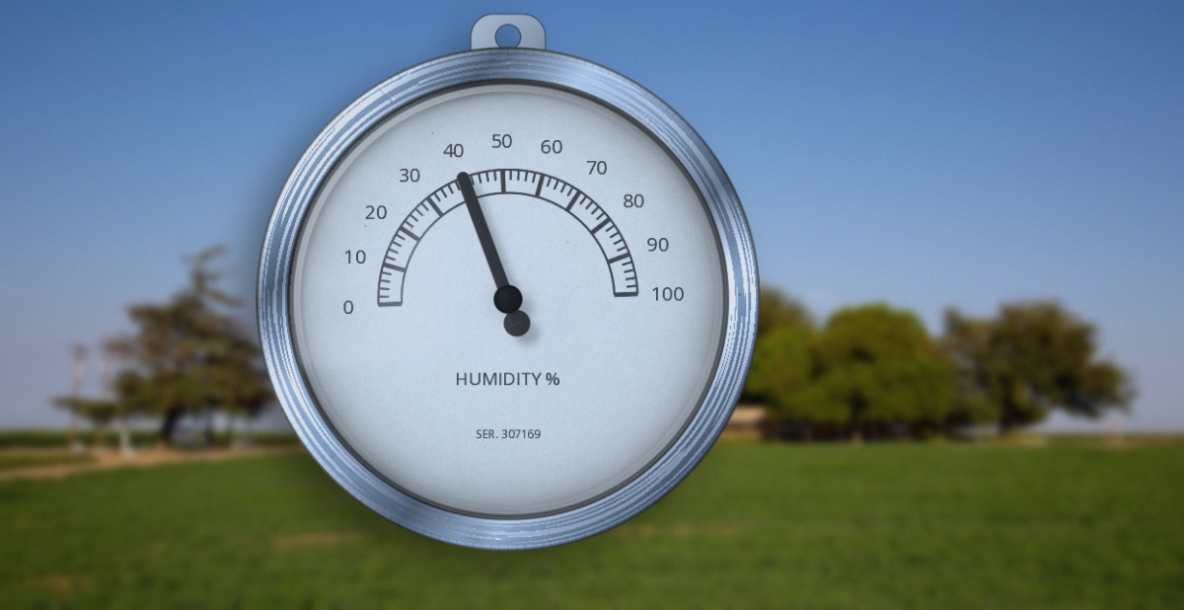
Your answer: 40 %
